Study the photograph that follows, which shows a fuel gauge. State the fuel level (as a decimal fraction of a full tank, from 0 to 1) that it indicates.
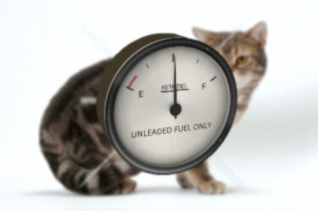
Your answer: 0.5
